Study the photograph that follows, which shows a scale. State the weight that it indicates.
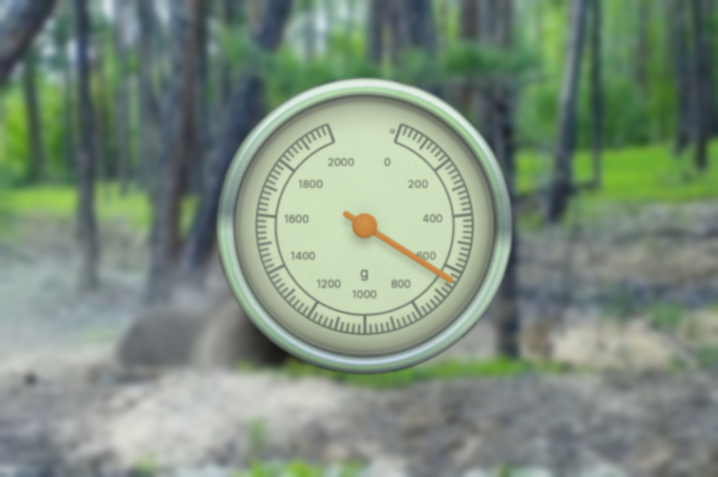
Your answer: 640 g
